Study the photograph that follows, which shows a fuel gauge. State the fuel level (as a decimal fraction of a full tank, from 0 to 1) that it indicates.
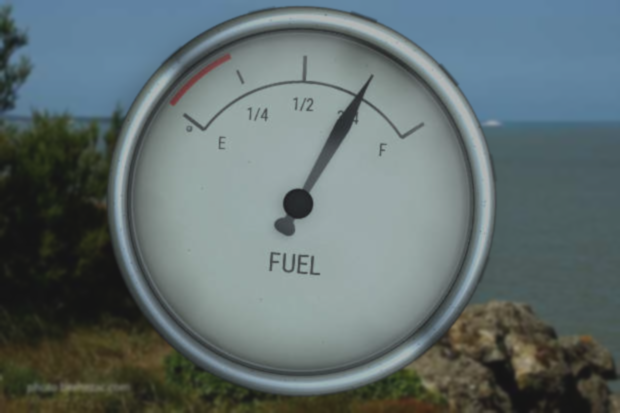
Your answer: 0.75
